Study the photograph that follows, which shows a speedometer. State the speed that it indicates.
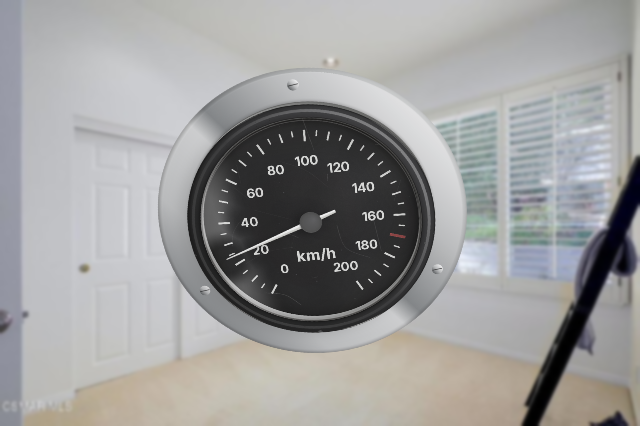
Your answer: 25 km/h
